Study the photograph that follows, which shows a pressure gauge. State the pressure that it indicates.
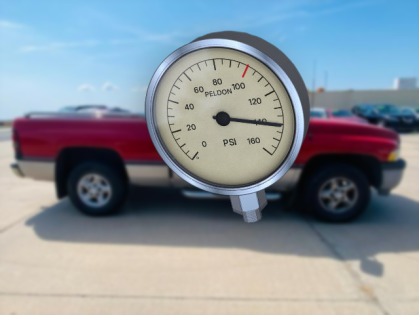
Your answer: 140 psi
